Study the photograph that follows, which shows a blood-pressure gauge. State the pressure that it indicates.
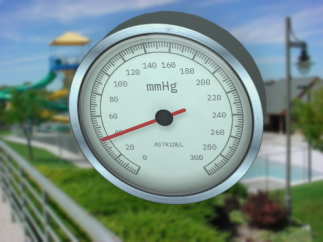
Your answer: 40 mmHg
